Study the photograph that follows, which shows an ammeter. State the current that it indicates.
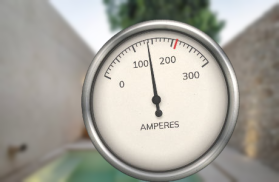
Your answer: 140 A
